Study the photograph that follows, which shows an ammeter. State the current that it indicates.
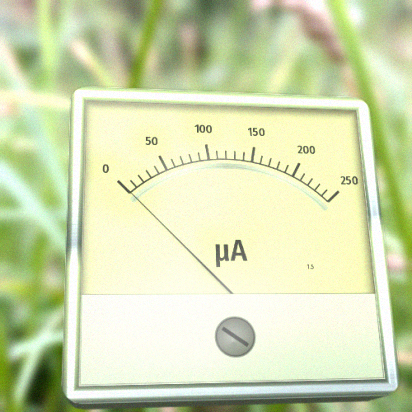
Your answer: 0 µA
